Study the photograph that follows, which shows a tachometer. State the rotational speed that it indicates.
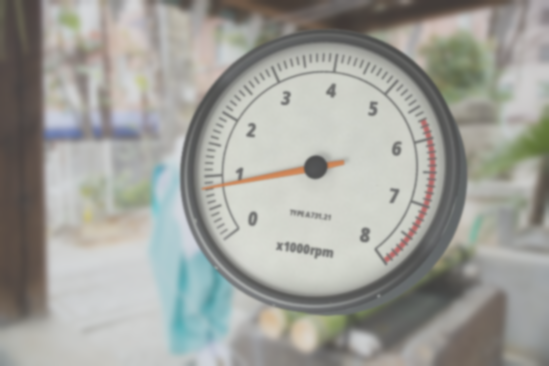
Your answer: 800 rpm
